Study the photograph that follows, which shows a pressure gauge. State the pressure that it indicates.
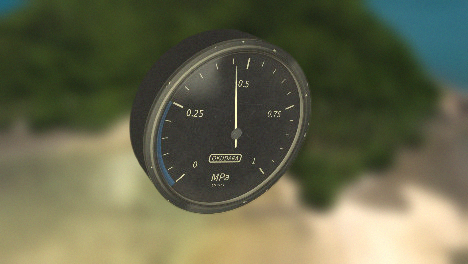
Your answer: 0.45 MPa
